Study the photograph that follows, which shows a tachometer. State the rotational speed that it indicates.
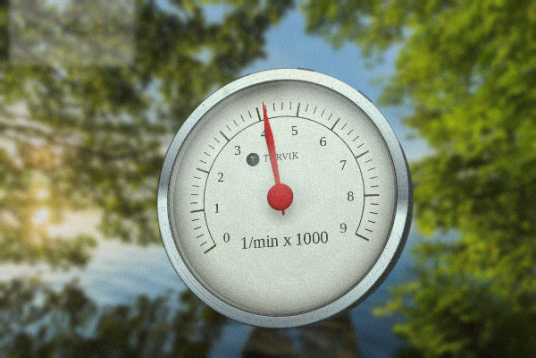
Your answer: 4200 rpm
